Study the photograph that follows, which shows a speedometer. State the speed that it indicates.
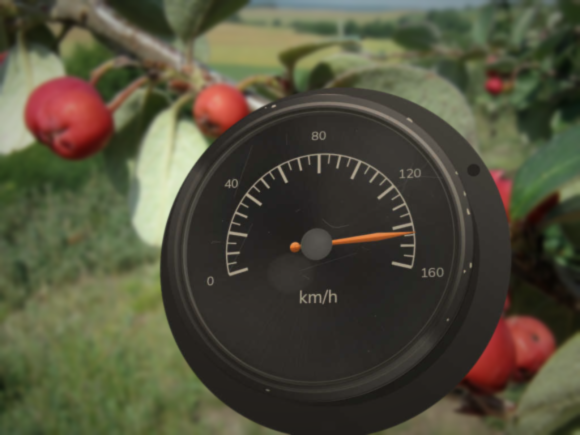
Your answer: 145 km/h
